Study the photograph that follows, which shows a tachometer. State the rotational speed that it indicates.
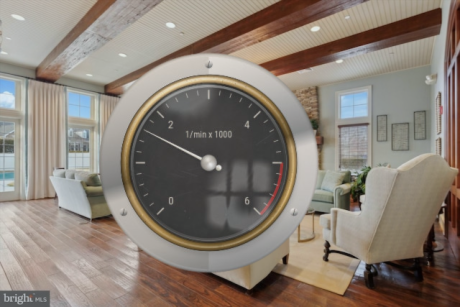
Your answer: 1600 rpm
